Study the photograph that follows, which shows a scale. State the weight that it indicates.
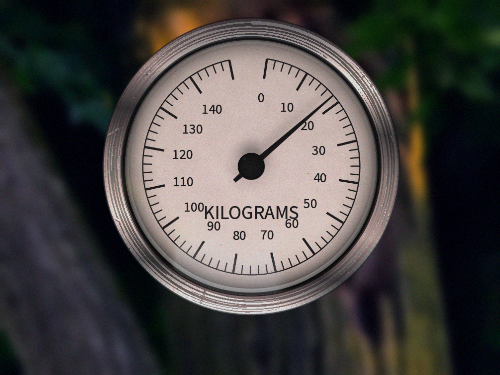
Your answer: 18 kg
